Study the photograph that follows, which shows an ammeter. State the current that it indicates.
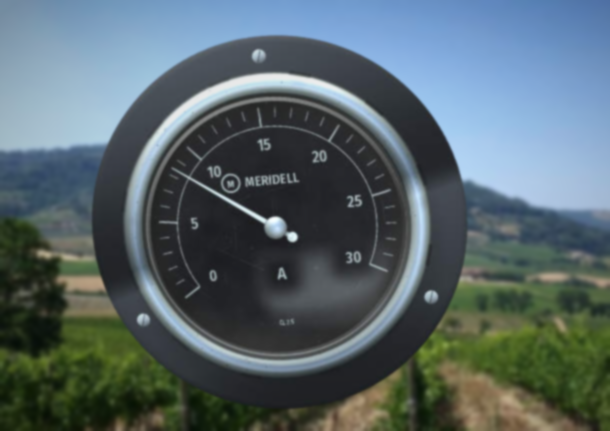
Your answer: 8.5 A
